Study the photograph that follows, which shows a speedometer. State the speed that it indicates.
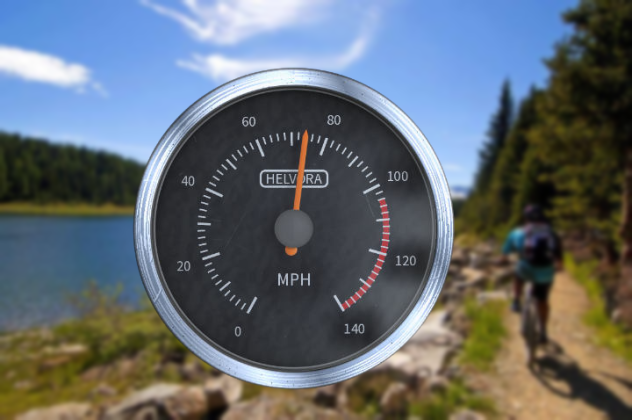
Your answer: 74 mph
